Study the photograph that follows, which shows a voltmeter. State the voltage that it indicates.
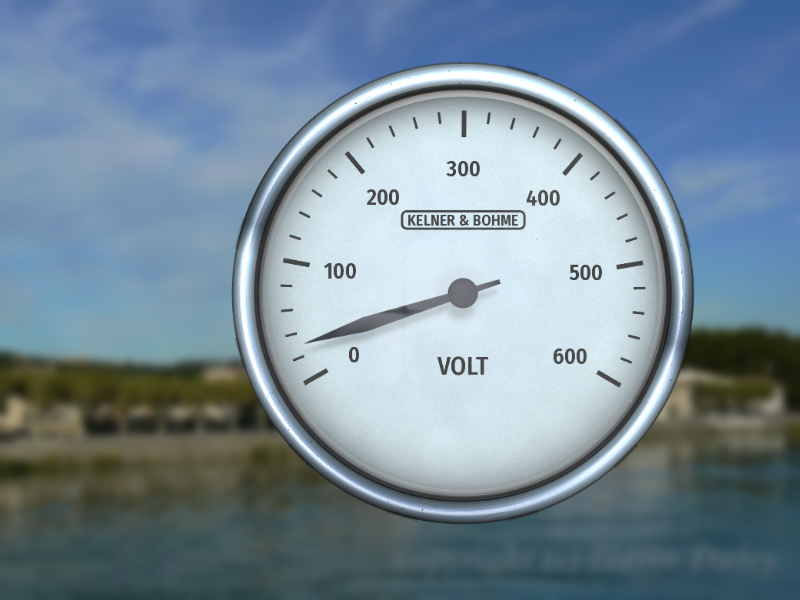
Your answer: 30 V
